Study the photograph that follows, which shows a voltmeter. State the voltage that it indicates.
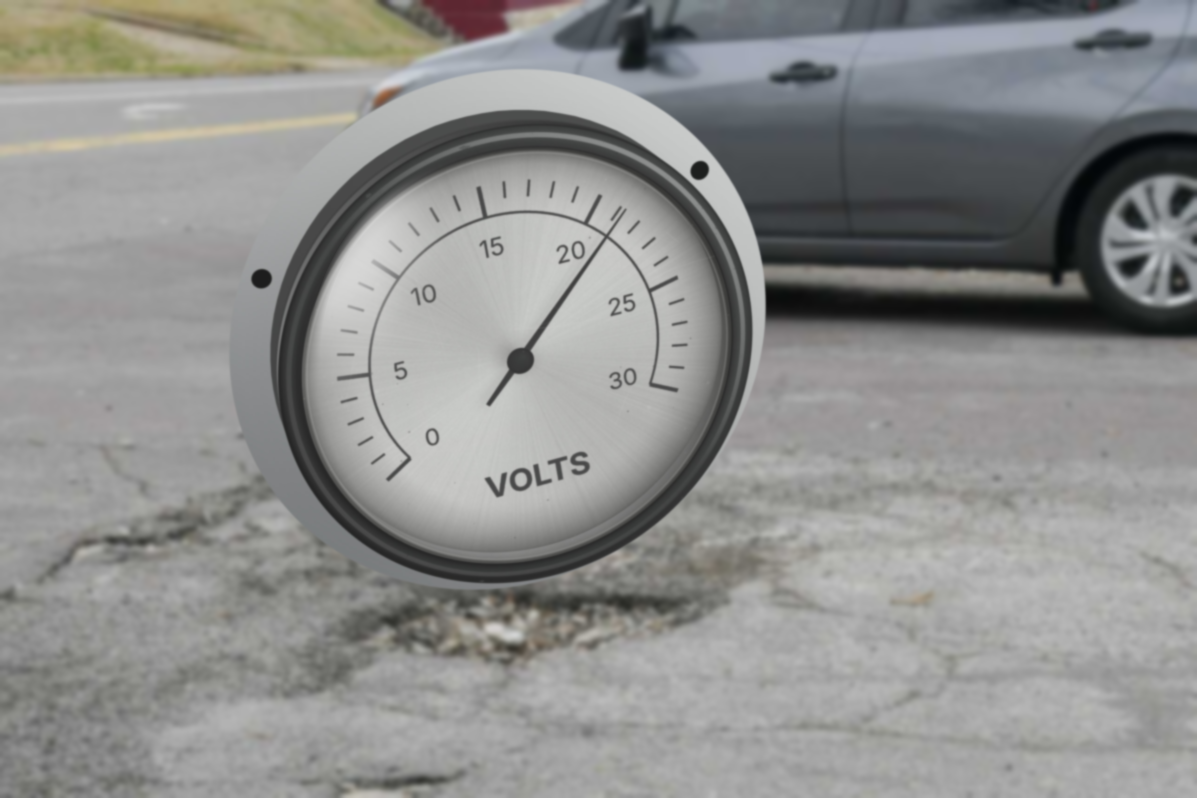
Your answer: 21 V
